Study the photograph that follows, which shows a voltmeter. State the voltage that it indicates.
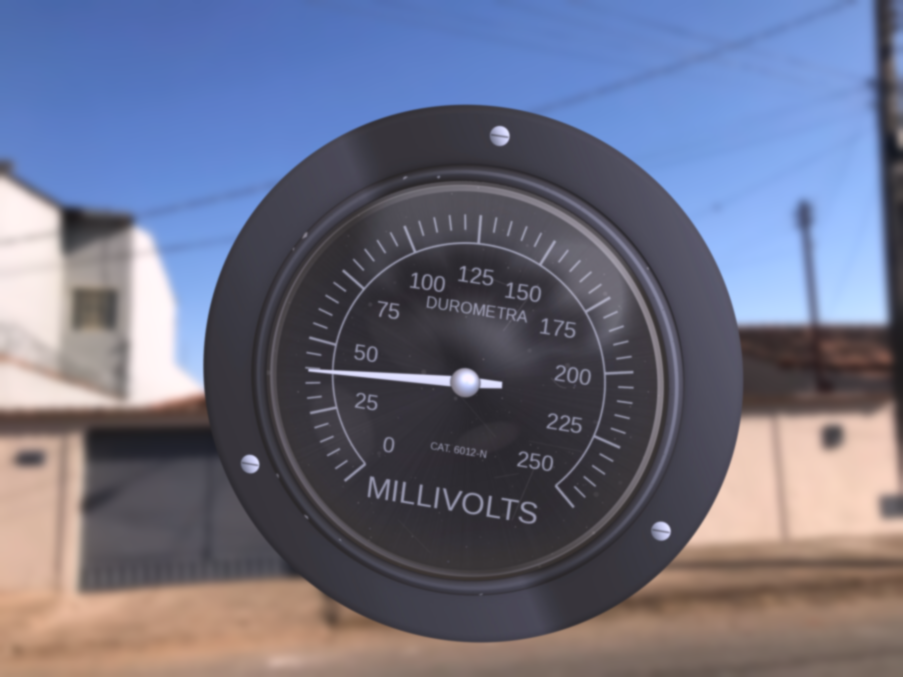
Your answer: 40 mV
